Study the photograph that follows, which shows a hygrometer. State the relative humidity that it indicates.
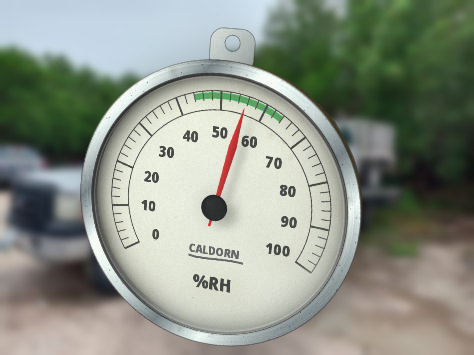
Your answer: 56 %
